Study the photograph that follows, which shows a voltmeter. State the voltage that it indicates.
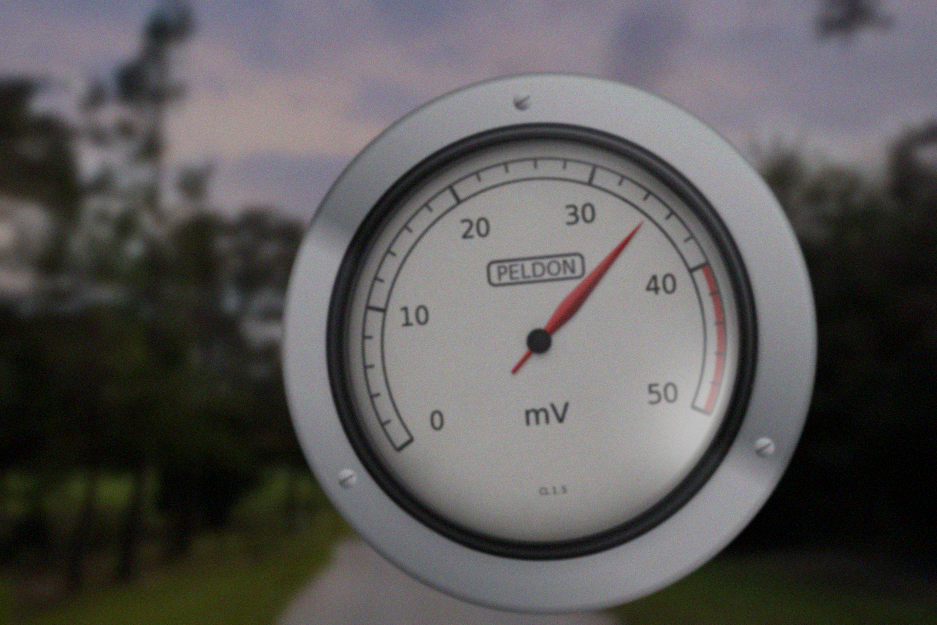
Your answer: 35 mV
